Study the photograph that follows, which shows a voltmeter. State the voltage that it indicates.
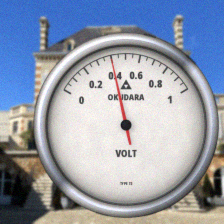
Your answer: 0.4 V
